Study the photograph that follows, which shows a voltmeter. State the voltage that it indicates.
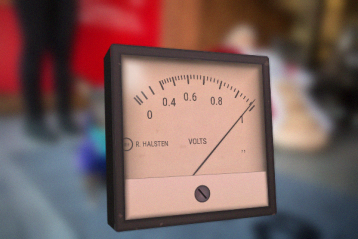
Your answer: 0.98 V
